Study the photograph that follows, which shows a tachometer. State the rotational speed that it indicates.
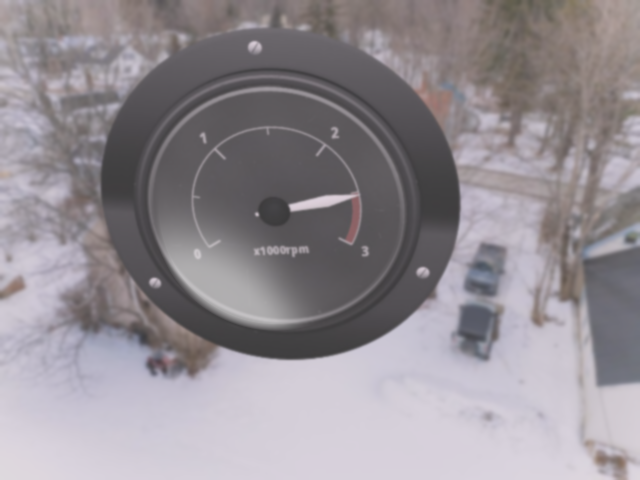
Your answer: 2500 rpm
